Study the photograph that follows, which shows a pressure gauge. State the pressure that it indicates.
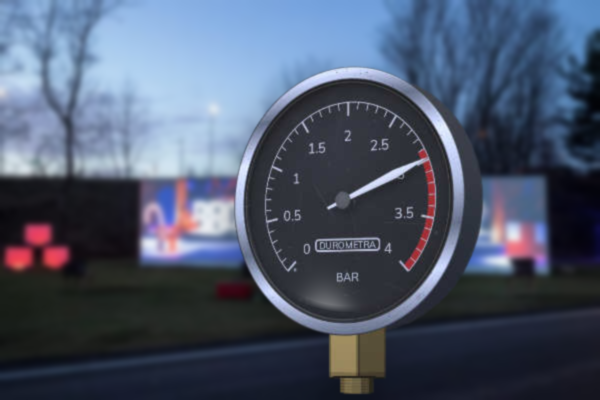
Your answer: 3 bar
